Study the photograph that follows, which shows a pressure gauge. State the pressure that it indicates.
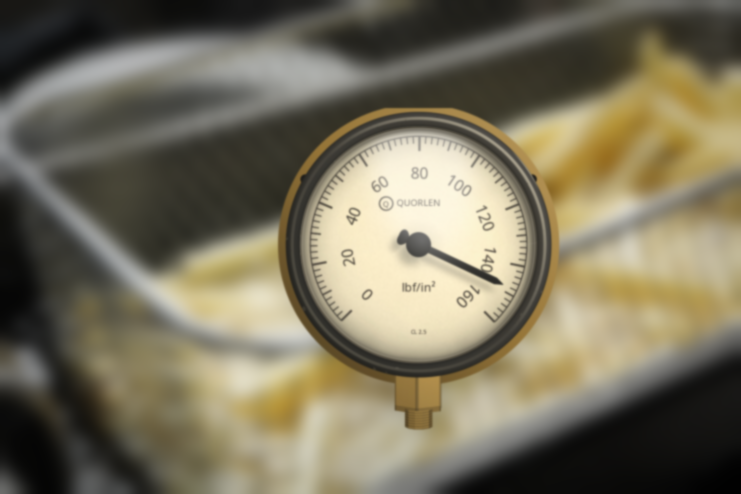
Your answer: 148 psi
